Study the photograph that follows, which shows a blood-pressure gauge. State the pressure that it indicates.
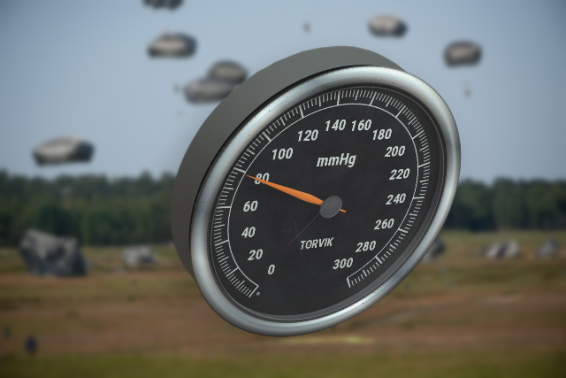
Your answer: 80 mmHg
